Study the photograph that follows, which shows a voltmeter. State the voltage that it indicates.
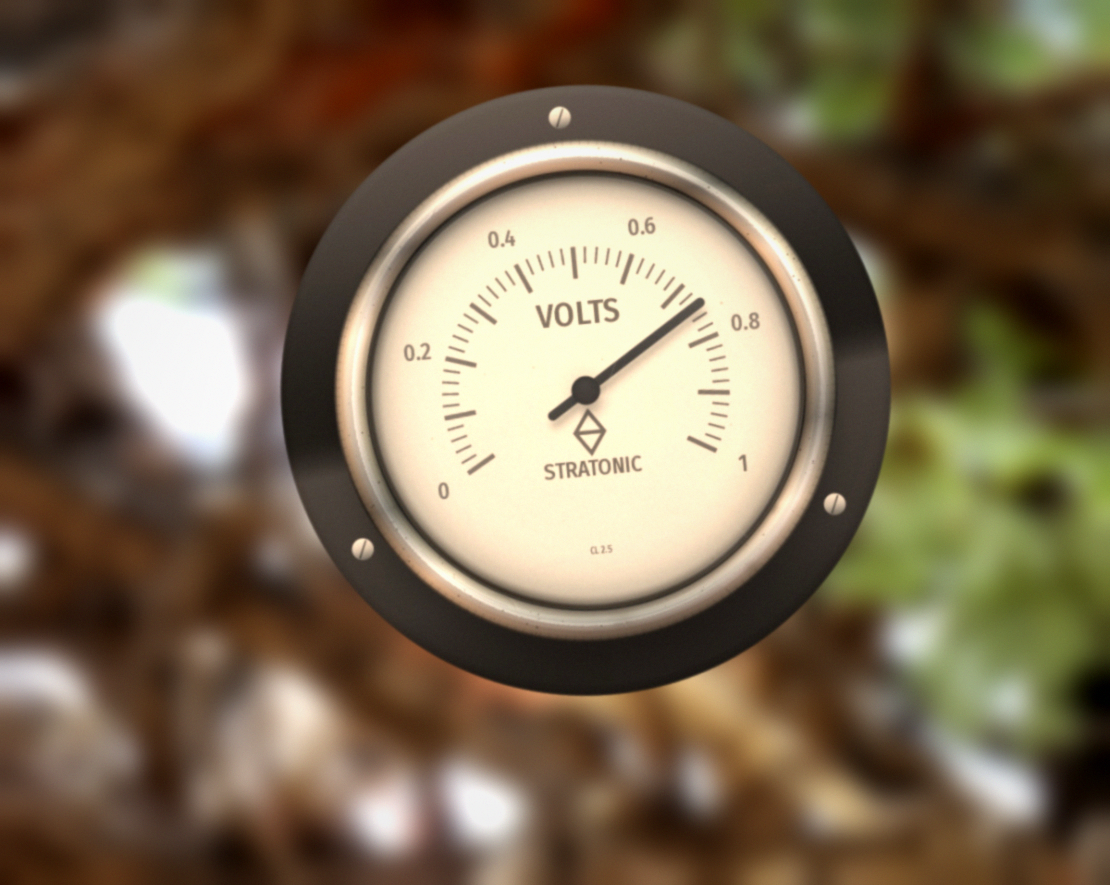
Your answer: 0.74 V
